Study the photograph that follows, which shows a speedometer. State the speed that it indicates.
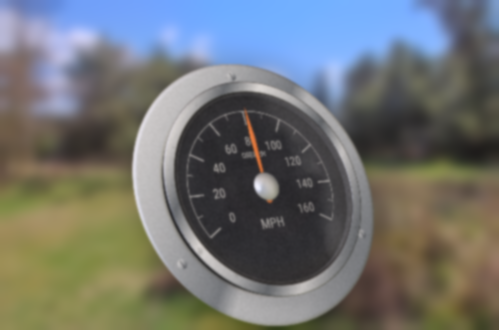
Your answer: 80 mph
